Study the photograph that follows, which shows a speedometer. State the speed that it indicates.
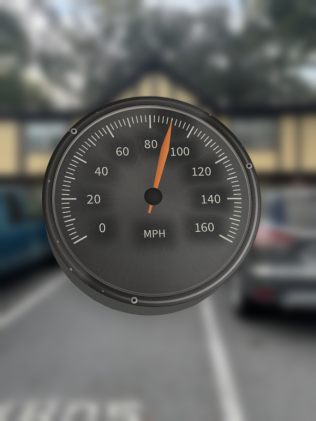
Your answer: 90 mph
